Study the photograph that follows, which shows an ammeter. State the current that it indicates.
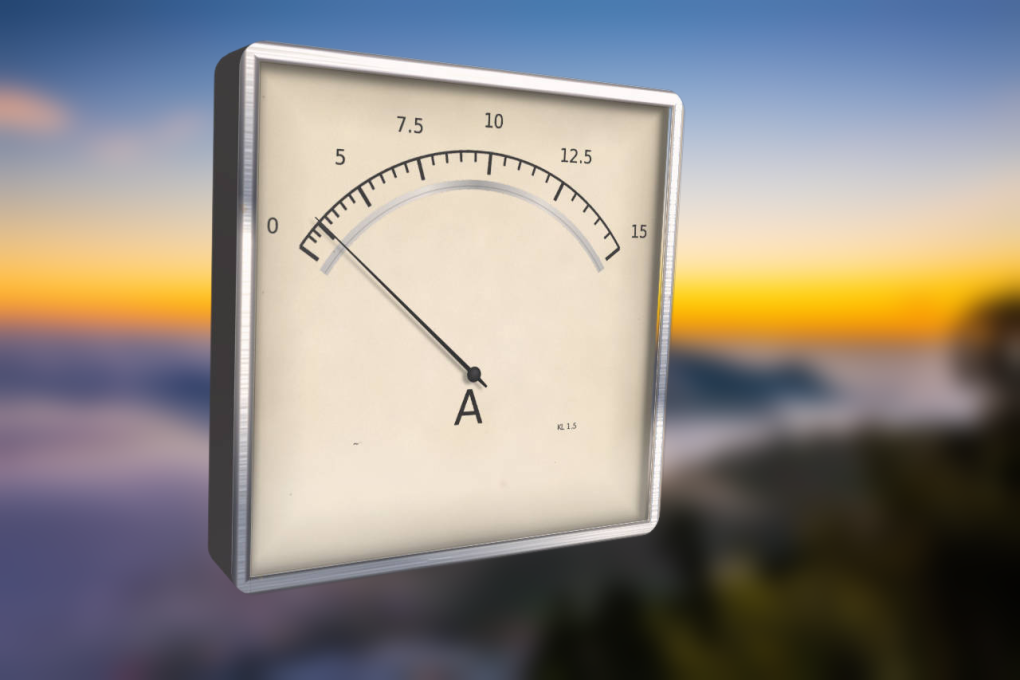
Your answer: 2.5 A
